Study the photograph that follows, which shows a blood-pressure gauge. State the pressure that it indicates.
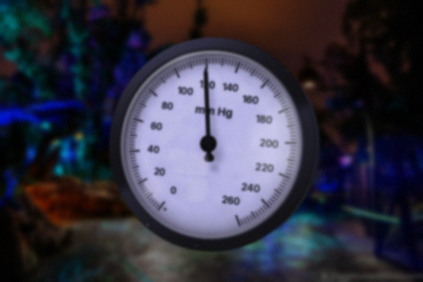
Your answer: 120 mmHg
